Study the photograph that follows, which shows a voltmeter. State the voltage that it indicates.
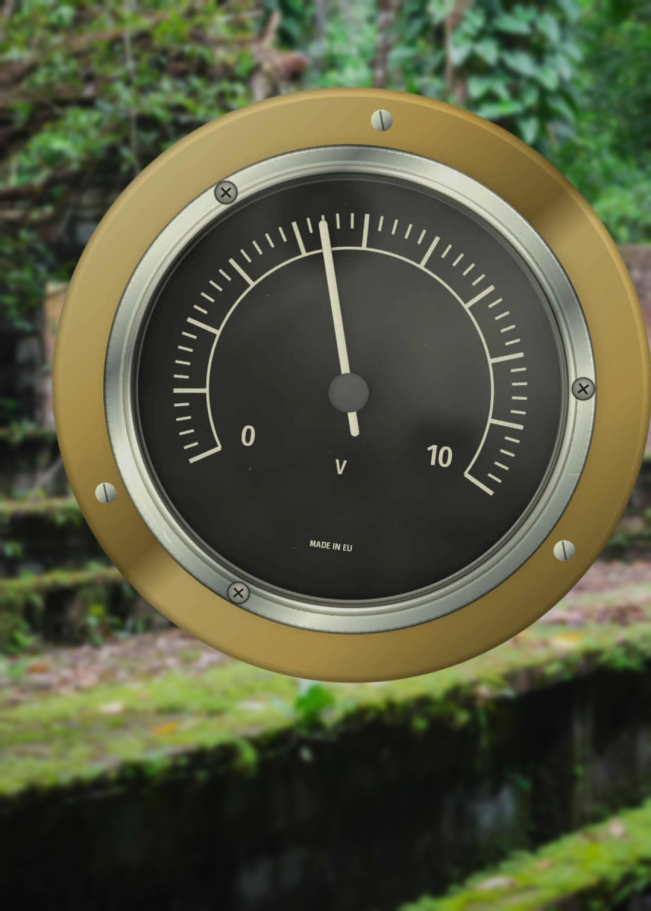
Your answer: 4.4 V
